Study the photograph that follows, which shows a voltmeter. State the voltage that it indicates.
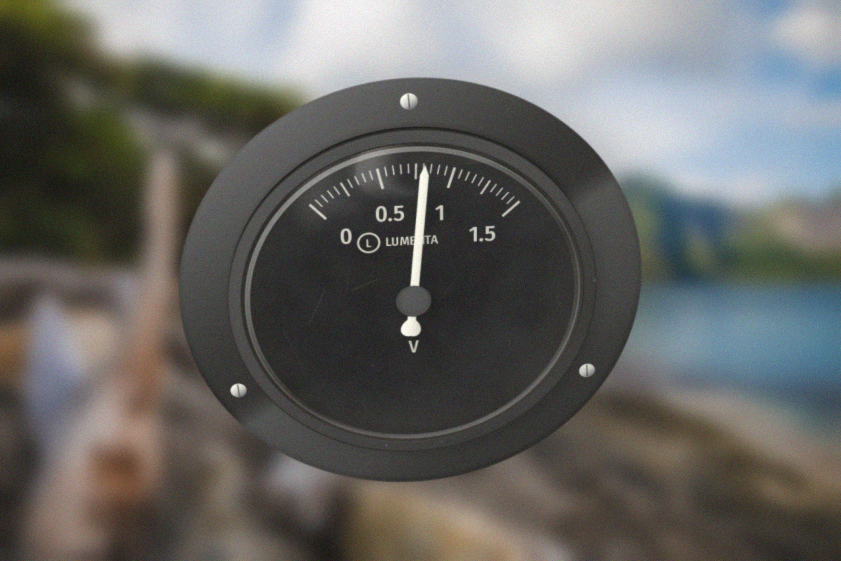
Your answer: 0.8 V
